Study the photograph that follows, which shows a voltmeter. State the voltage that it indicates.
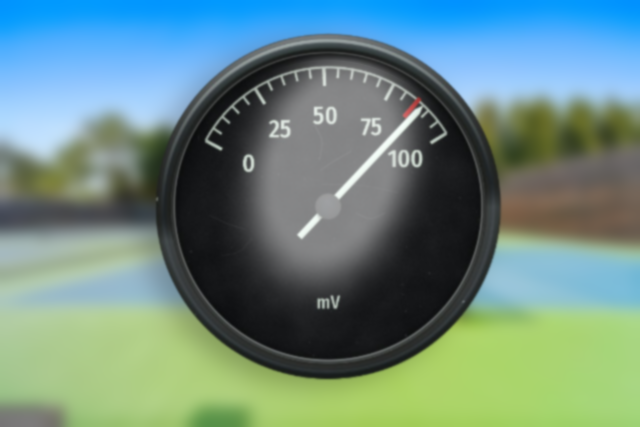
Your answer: 87.5 mV
